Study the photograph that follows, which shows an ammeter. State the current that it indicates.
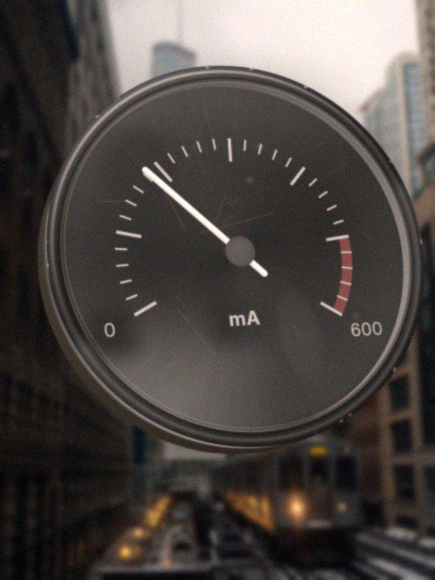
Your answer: 180 mA
